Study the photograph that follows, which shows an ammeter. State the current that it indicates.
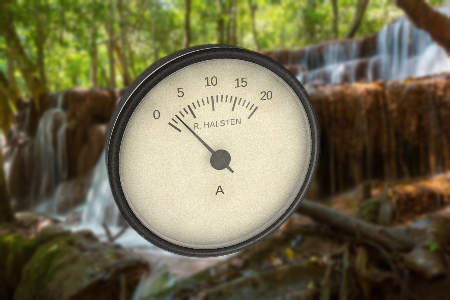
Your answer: 2 A
